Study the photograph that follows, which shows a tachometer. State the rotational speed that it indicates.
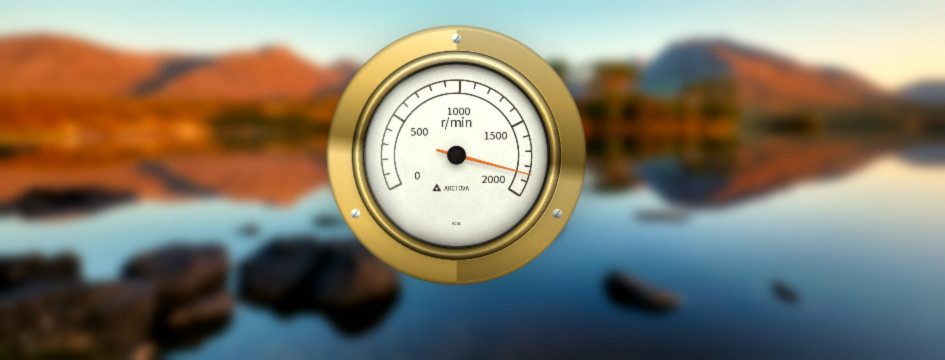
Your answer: 1850 rpm
